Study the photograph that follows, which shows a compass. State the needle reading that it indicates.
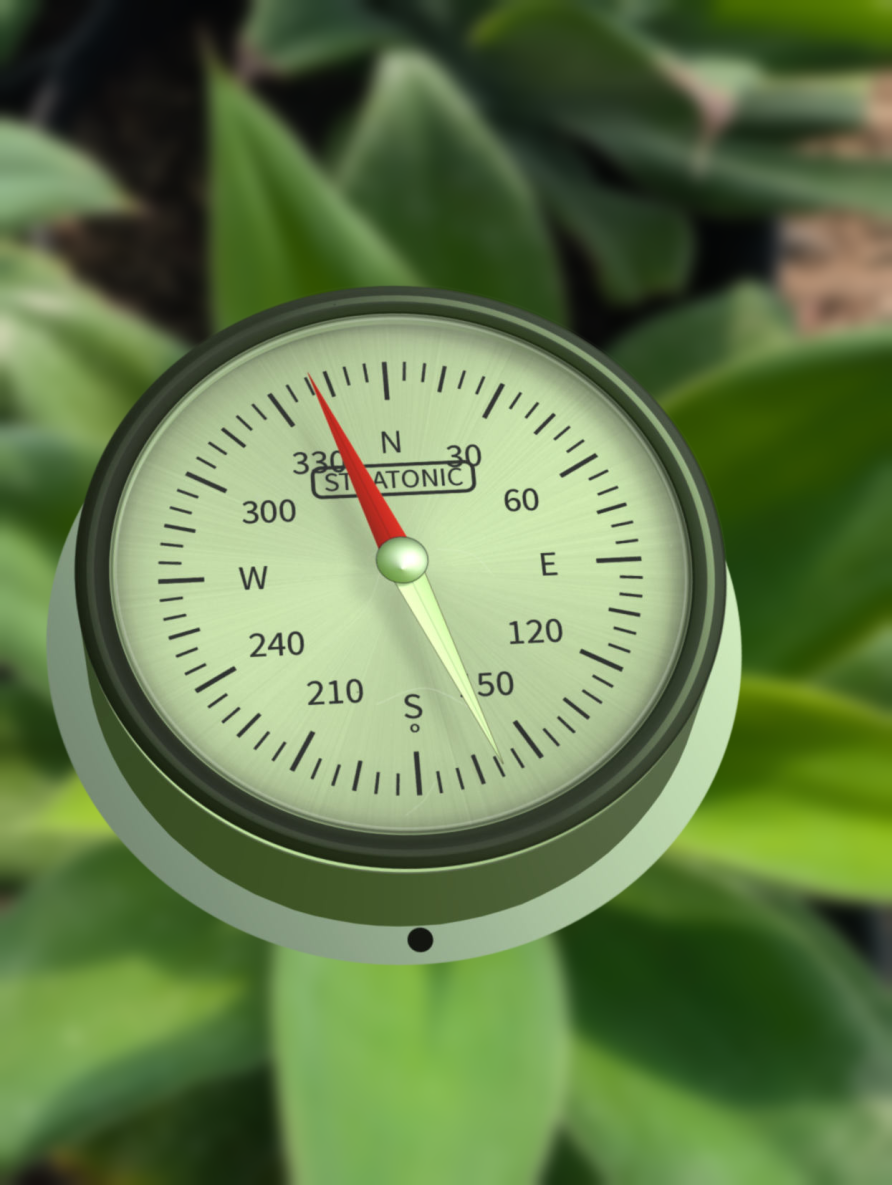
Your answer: 340 °
